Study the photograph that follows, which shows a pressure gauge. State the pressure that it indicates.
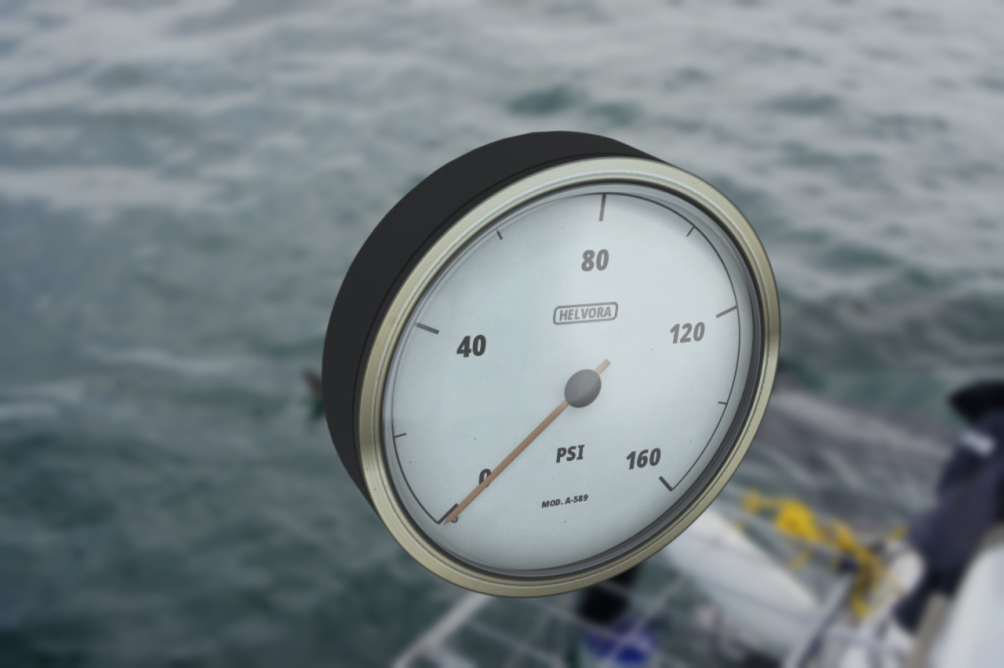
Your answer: 0 psi
